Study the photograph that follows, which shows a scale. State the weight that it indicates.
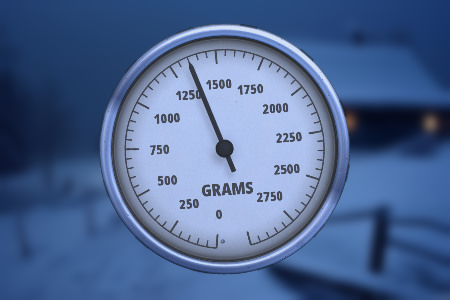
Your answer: 1350 g
